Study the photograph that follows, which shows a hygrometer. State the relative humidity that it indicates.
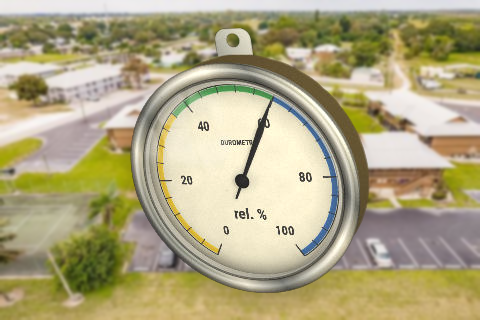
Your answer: 60 %
